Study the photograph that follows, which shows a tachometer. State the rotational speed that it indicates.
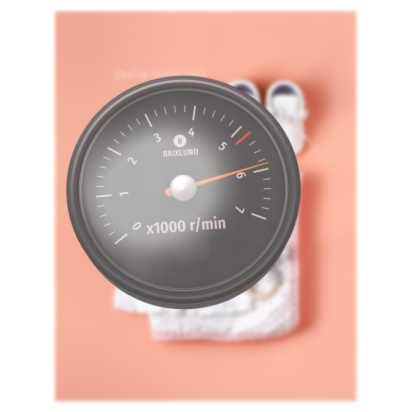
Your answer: 5900 rpm
